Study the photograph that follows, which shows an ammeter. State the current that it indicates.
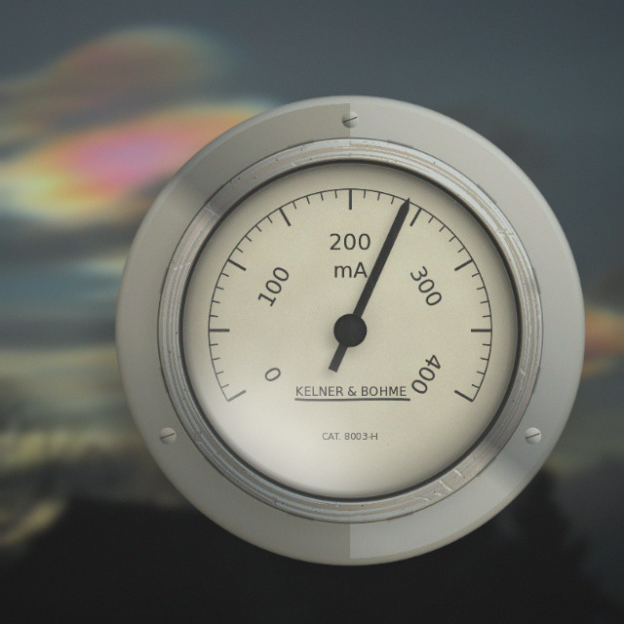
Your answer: 240 mA
